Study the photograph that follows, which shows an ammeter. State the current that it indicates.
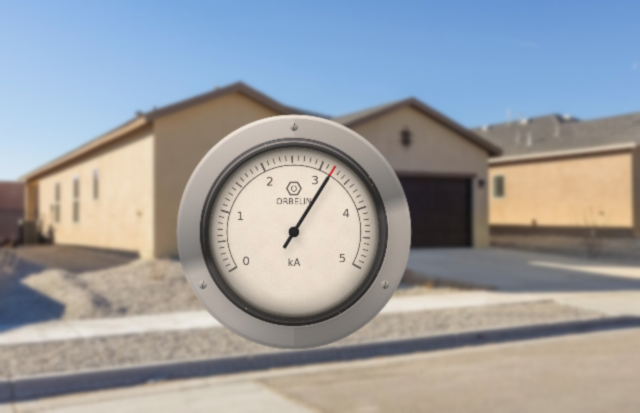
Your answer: 3.2 kA
